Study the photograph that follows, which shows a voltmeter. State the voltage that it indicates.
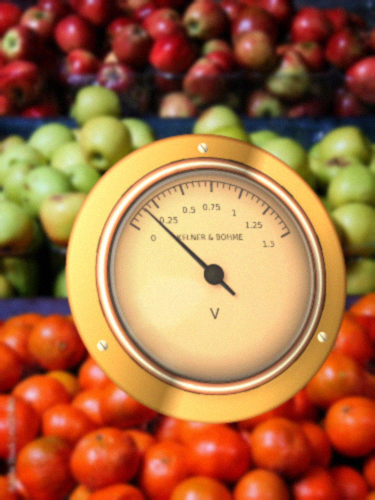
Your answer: 0.15 V
